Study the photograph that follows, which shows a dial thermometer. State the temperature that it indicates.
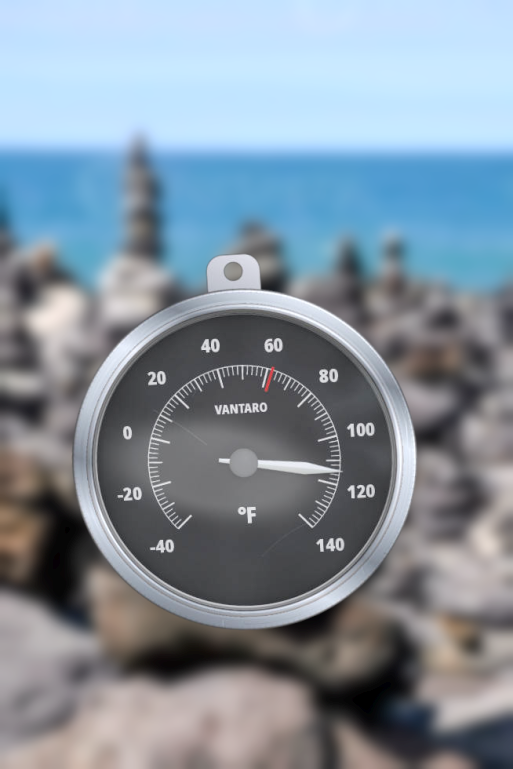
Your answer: 114 °F
